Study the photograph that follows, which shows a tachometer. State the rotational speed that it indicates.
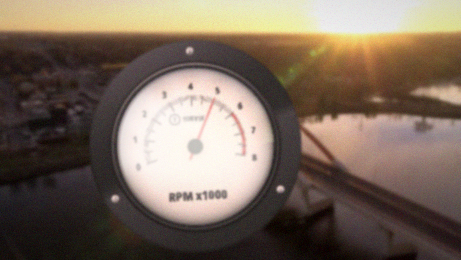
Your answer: 5000 rpm
